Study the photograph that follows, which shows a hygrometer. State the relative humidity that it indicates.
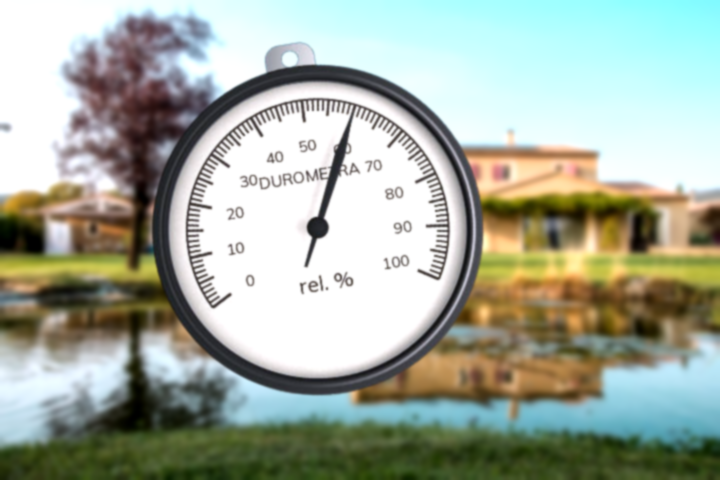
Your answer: 60 %
